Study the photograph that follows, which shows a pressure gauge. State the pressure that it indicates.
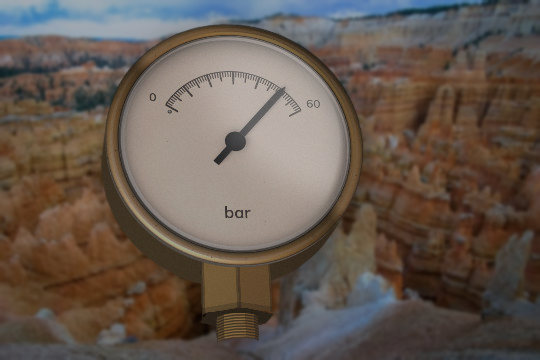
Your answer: 50 bar
